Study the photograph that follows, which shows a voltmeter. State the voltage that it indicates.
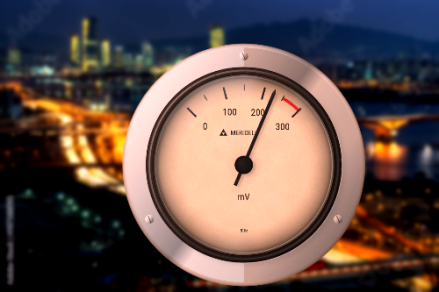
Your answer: 225 mV
